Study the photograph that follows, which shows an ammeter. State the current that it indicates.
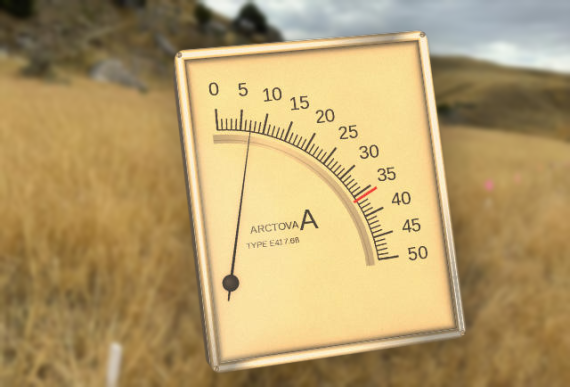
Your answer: 7 A
